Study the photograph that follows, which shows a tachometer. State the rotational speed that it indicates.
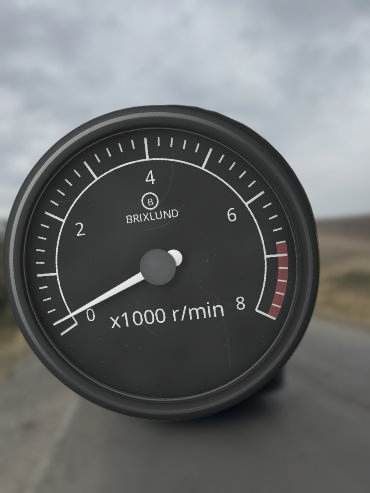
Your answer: 200 rpm
